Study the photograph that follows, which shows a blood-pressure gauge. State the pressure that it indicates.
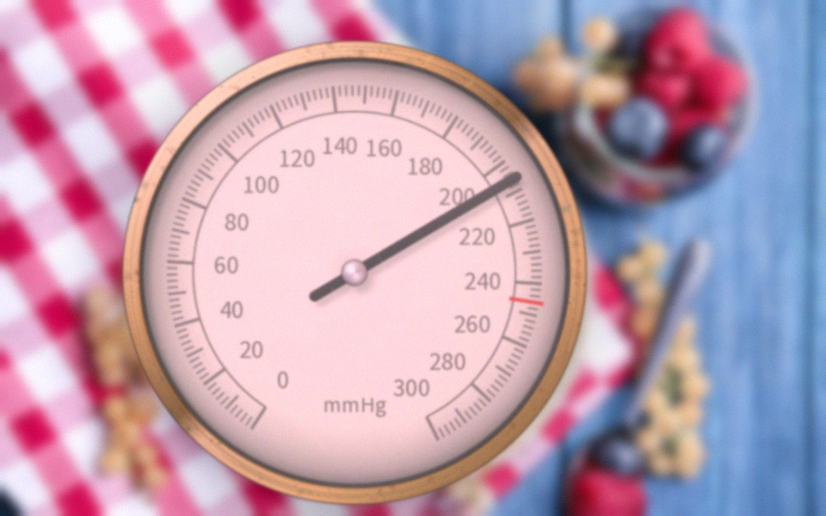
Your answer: 206 mmHg
